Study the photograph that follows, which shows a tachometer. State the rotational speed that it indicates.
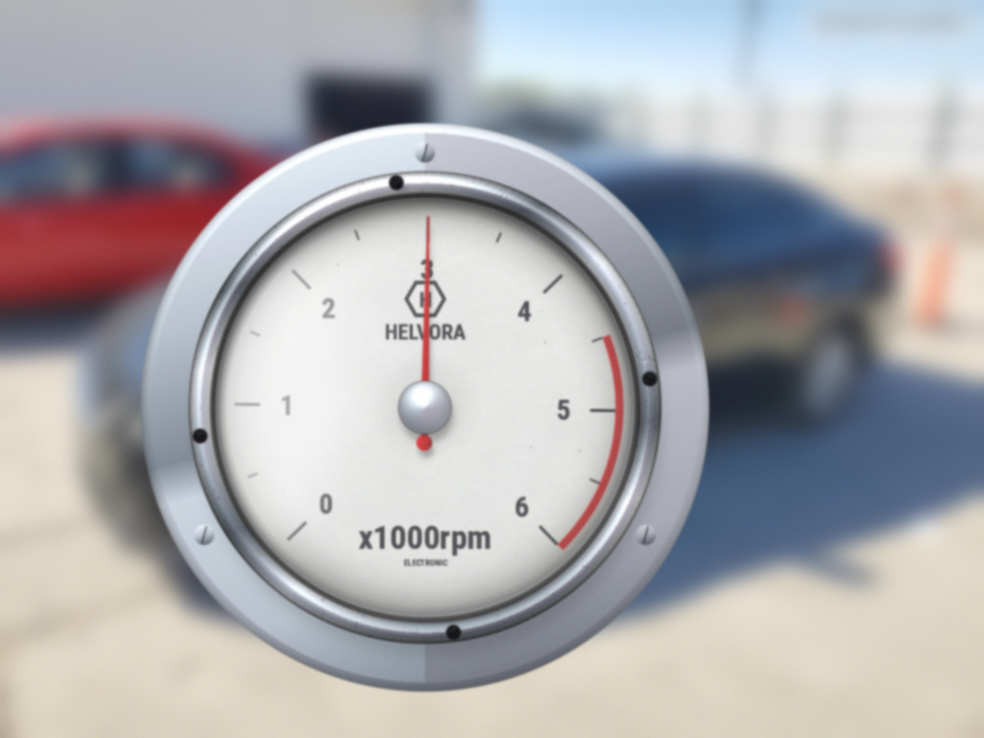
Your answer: 3000 rpm
